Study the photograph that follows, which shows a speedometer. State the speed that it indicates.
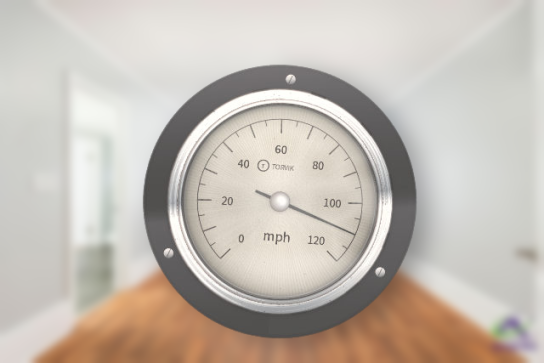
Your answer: 110 mph
